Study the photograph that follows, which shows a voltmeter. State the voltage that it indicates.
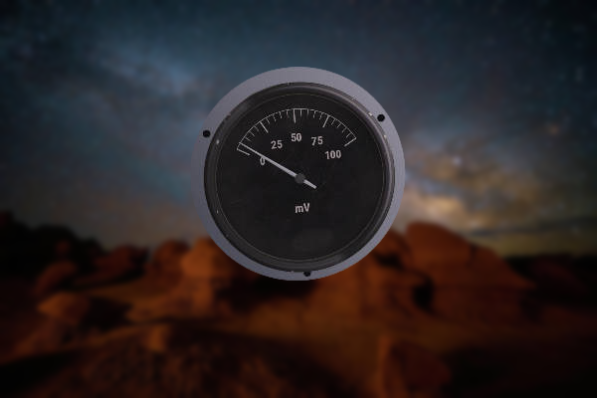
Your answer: 5 mV
